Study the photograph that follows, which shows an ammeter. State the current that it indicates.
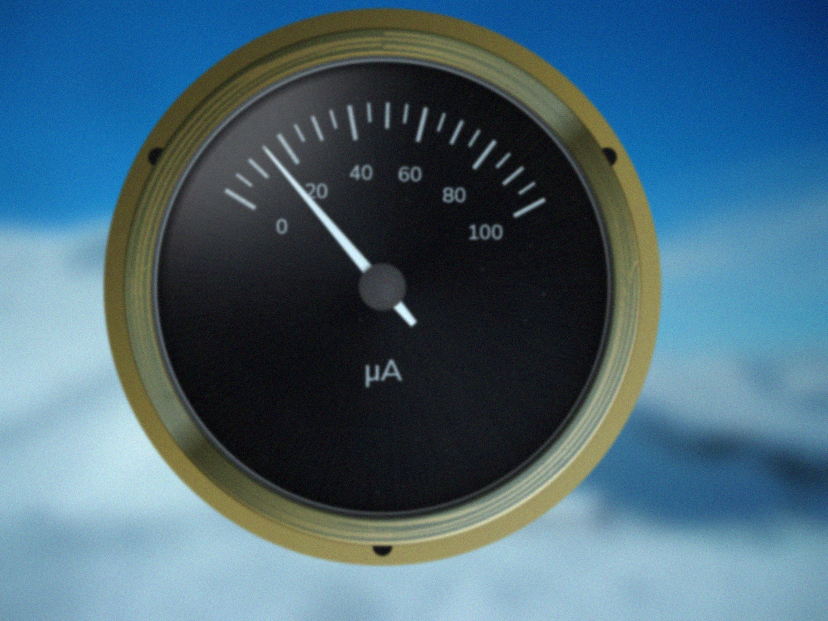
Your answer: 15 µA
